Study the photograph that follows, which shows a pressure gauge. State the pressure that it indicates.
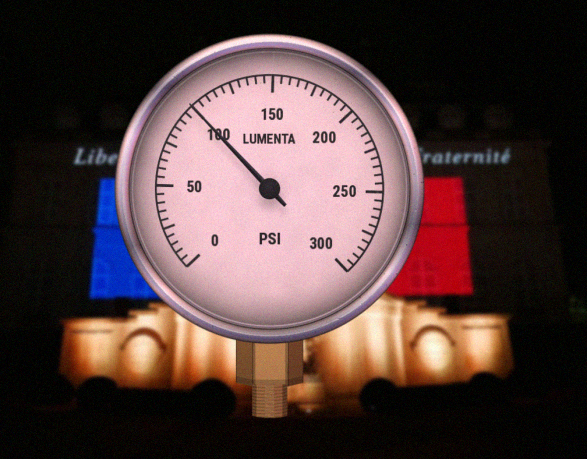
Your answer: 100 psi
